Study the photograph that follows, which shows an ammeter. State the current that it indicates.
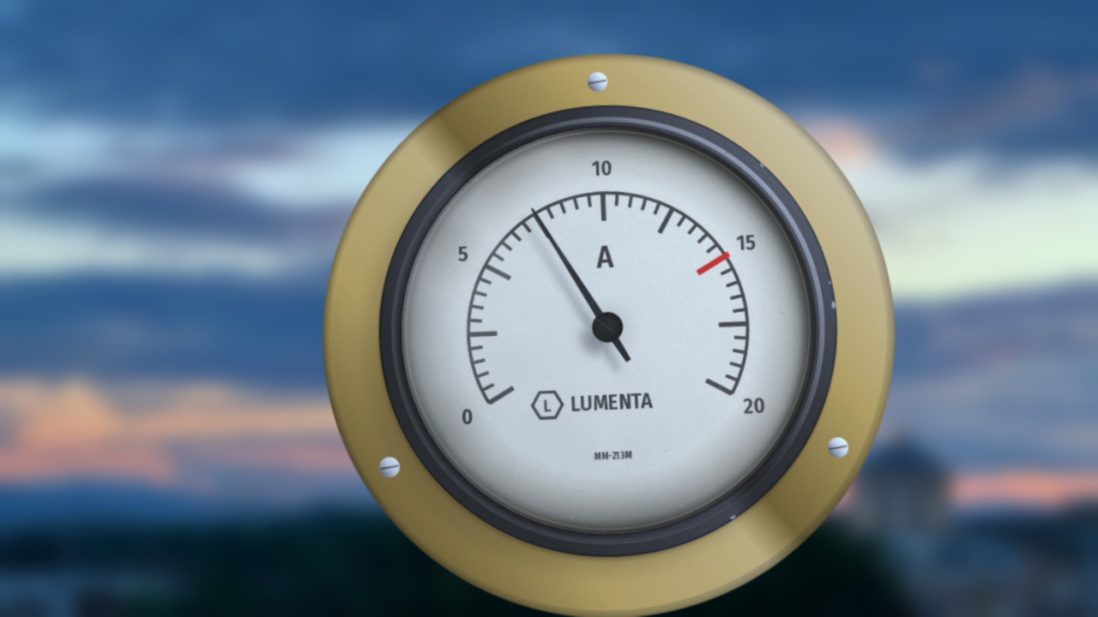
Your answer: 7.5 A
